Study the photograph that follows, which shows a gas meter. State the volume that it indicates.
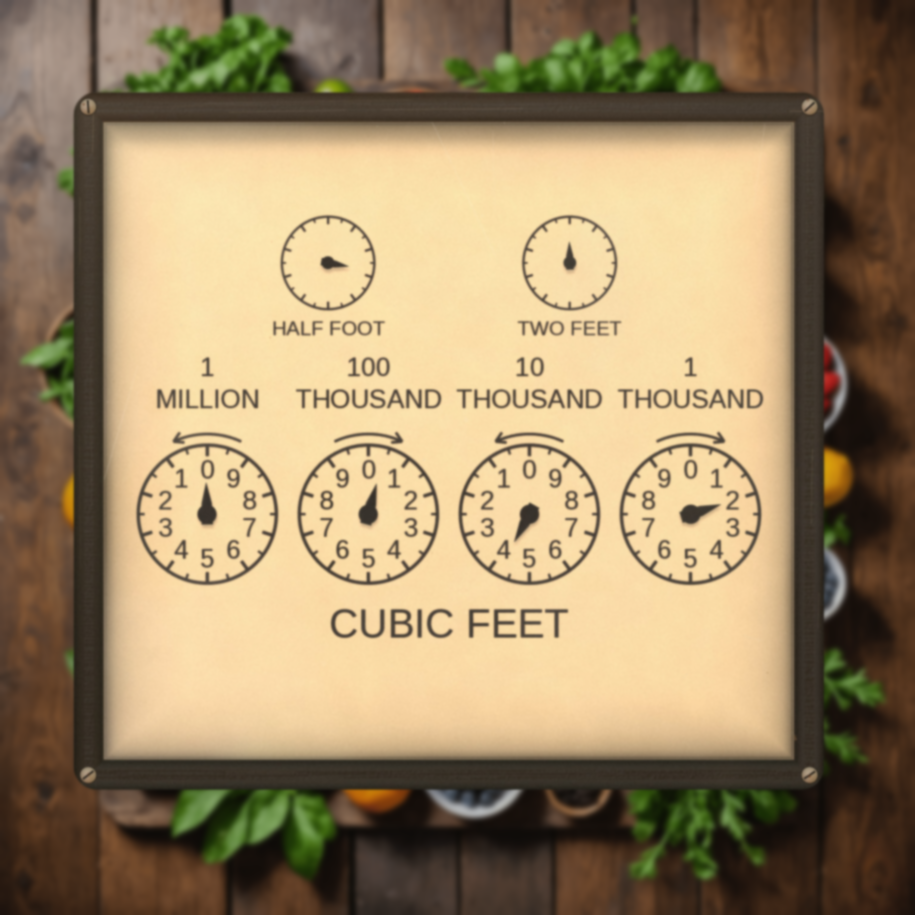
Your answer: 4200 ft³
